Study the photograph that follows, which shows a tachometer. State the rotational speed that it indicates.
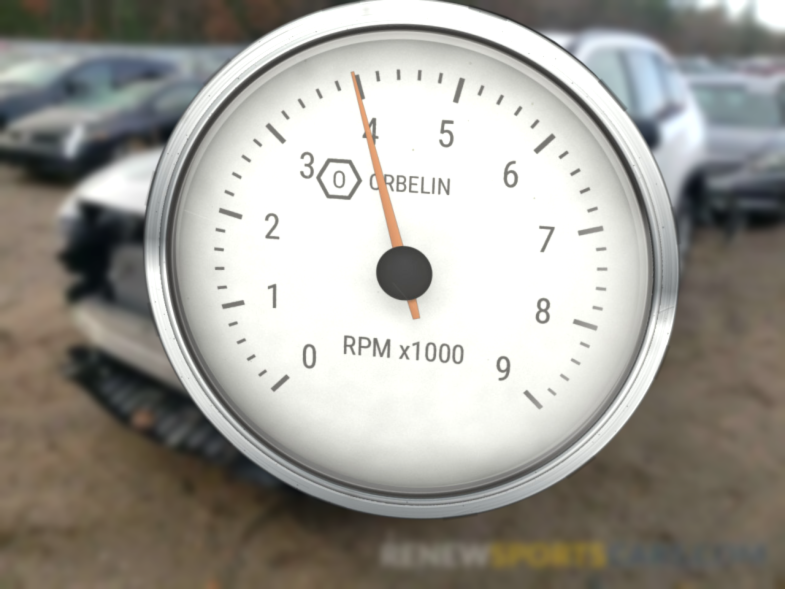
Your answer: 4000 rpm
